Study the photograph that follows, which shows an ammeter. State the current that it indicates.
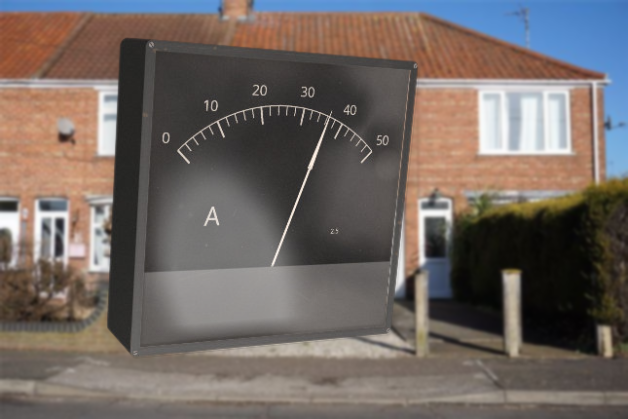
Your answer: 36 A
